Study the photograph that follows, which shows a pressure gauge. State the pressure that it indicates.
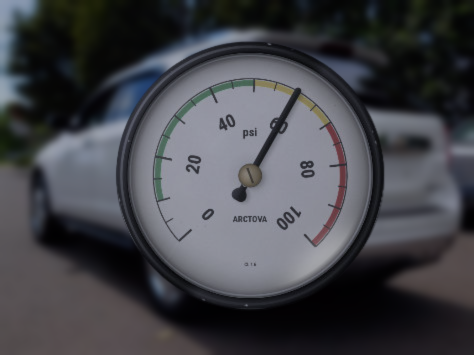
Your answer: 60 psi
